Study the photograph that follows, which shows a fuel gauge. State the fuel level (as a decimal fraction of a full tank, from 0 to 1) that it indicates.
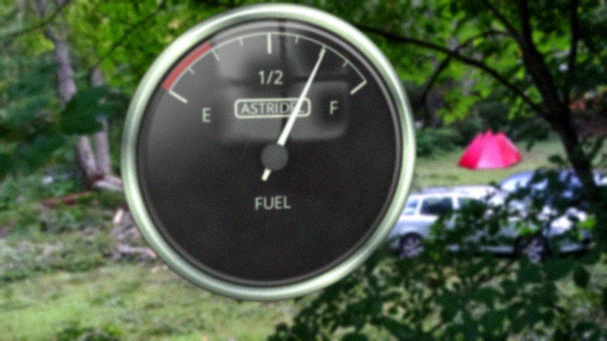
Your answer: 0.75
